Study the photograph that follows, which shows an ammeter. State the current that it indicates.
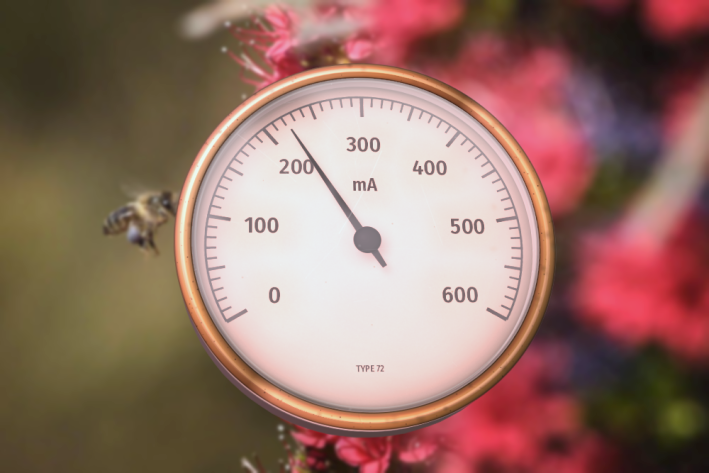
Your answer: 220 mA
